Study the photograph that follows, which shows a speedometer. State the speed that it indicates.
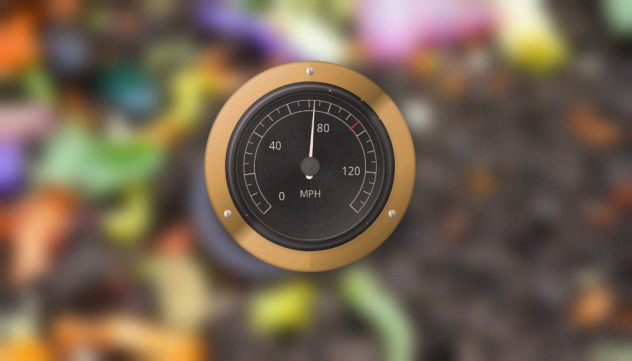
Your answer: 72.5 mph
